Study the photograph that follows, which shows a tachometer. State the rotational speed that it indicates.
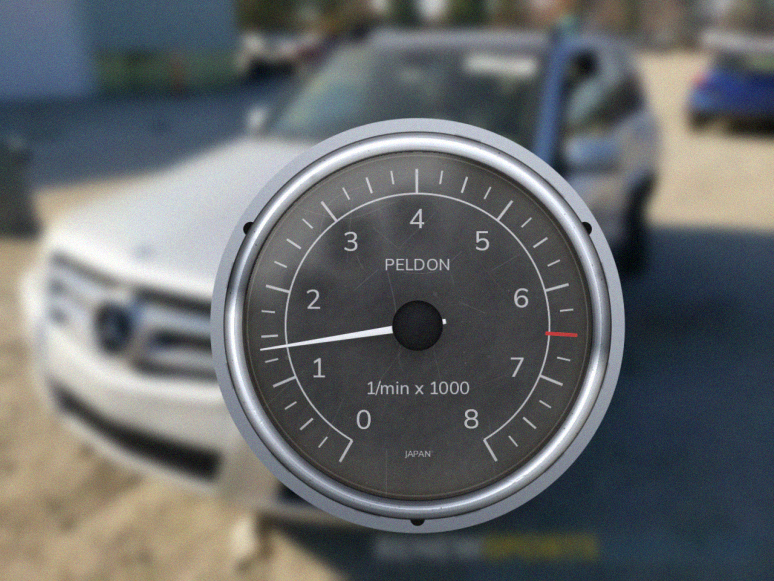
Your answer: 1375 rpm
